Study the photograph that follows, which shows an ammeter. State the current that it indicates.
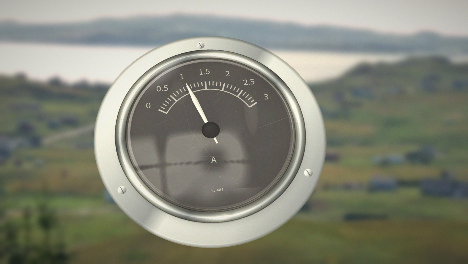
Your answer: 1 A
